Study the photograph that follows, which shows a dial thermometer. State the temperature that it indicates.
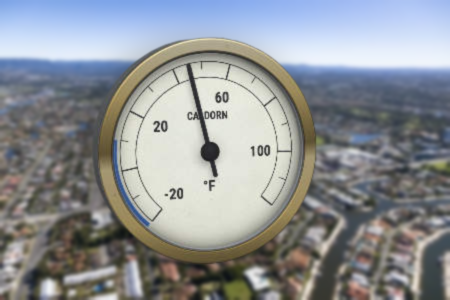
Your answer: 45 °F
